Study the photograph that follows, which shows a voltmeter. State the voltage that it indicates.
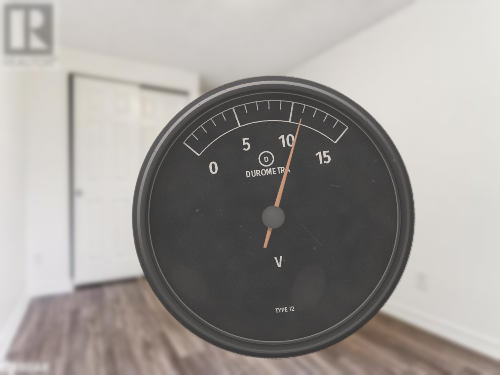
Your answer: 11 V
